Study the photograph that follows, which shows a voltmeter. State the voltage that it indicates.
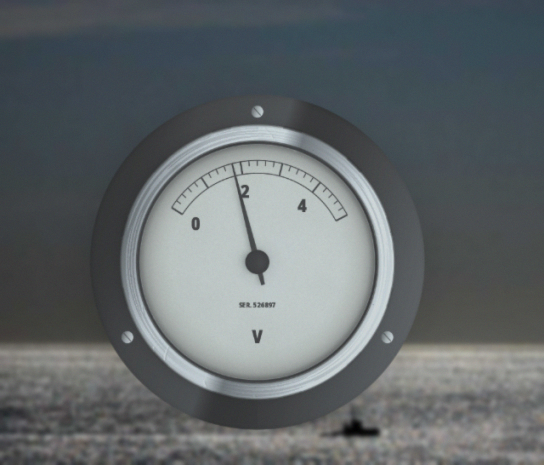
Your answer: 1.8 V
